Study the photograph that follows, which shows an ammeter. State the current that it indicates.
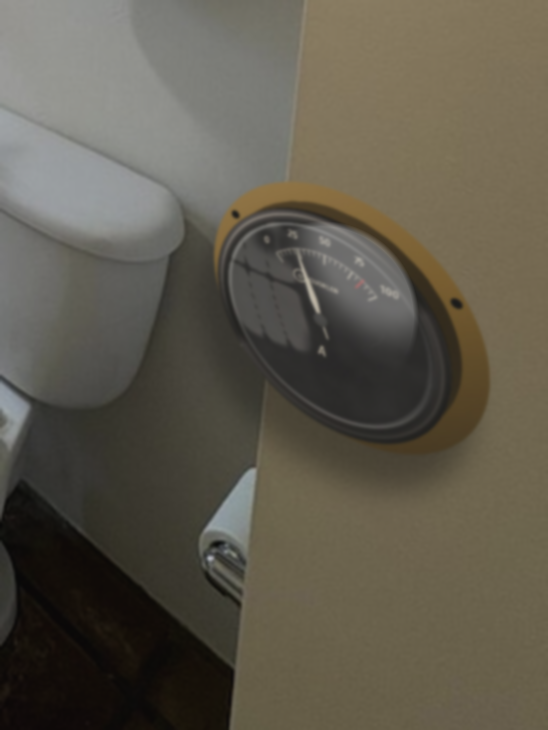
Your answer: 25 A
